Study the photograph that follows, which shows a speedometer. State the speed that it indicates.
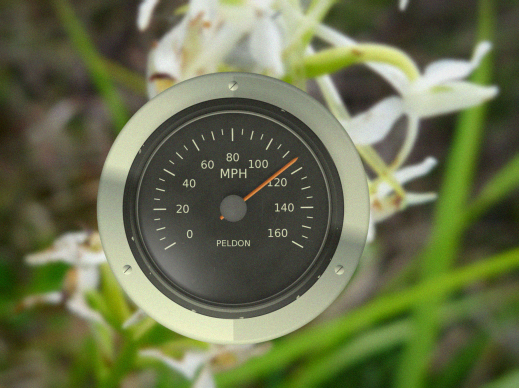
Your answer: 115 mph
